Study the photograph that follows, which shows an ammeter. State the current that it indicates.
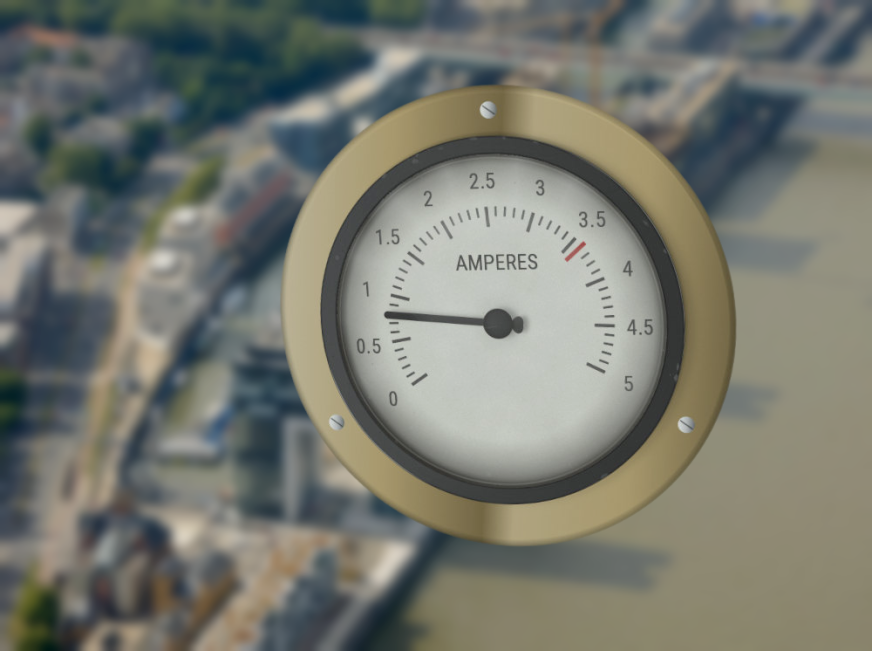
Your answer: 0.8 A
